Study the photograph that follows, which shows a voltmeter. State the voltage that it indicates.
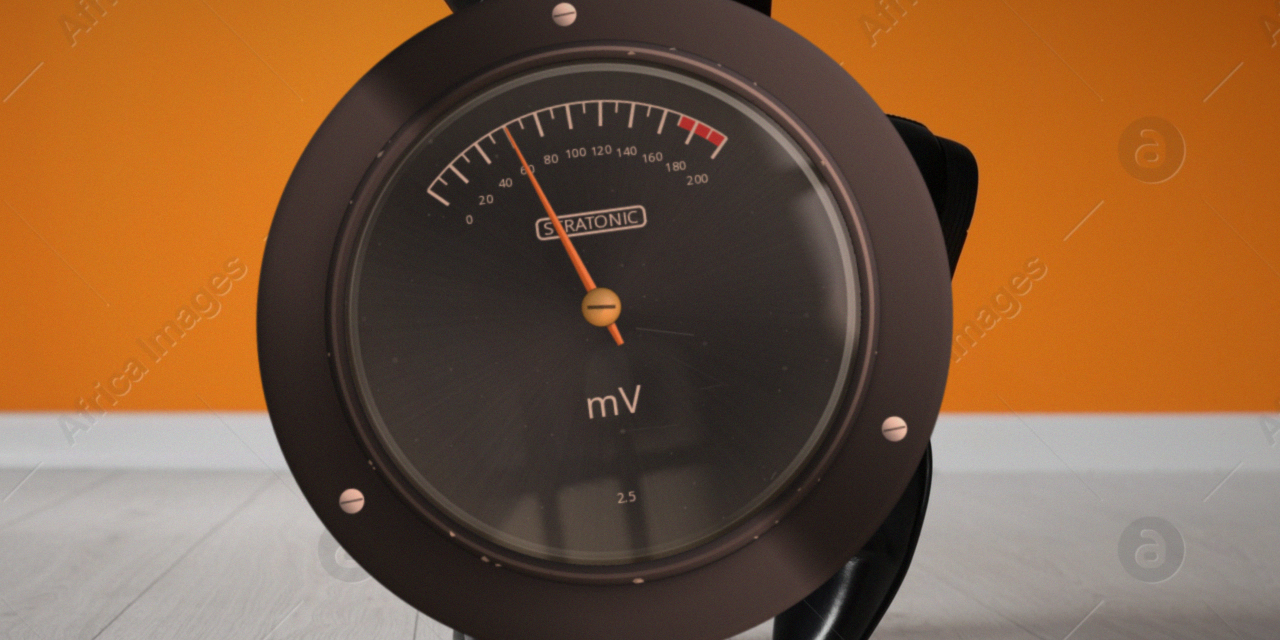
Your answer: 60 mV
